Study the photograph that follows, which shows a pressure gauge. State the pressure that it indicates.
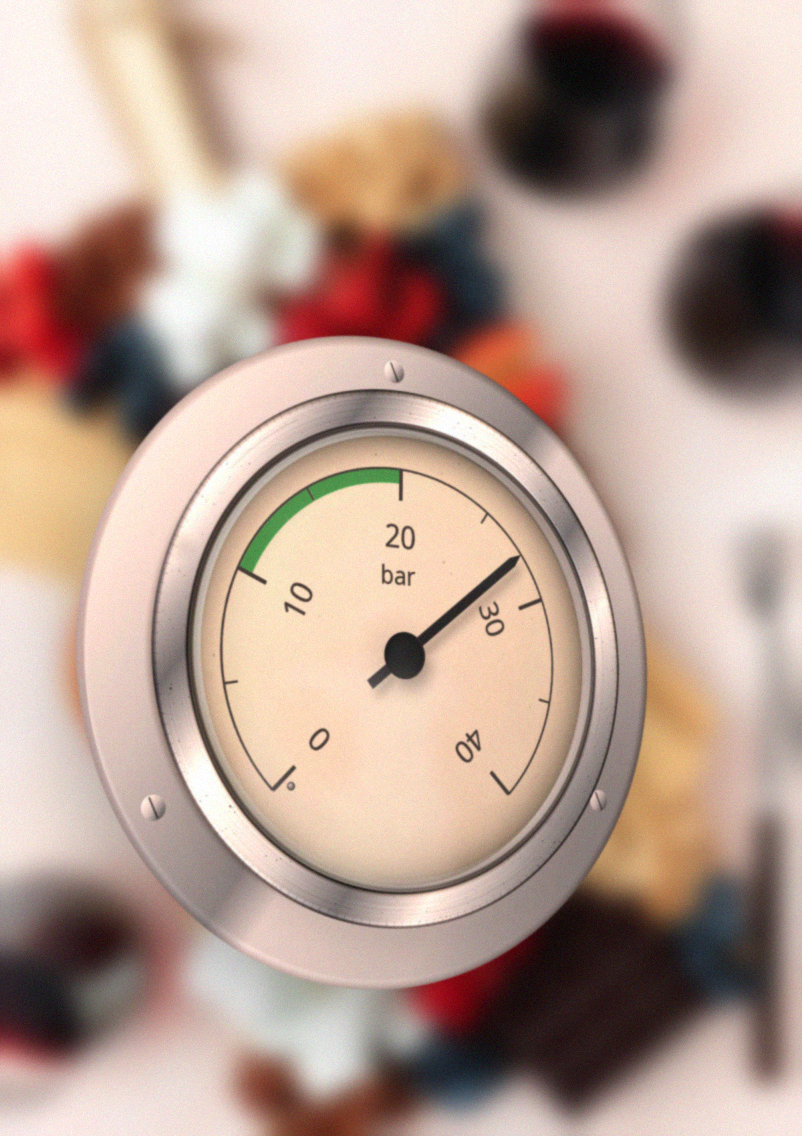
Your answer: 27.5 bar
